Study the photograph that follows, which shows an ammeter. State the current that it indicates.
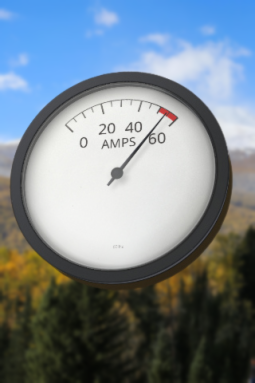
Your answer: 55 A
